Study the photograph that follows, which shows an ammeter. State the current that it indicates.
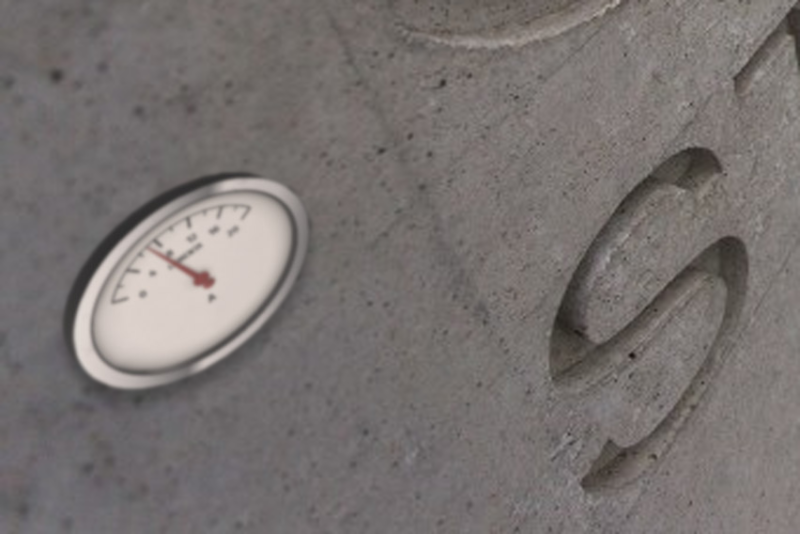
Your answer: 7 A
